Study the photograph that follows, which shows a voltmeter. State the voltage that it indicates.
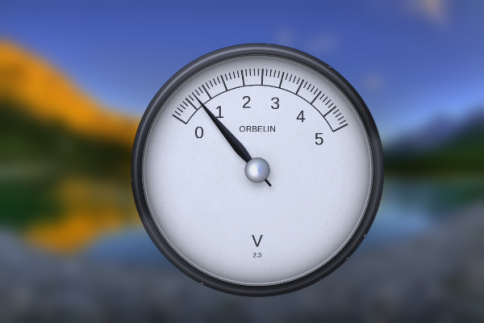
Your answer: 0.7 V
